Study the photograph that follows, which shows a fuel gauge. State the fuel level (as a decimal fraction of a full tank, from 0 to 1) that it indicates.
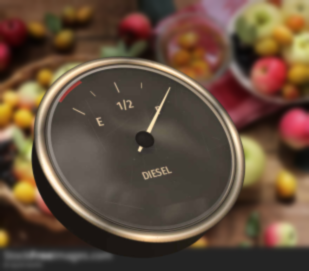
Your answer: 1
